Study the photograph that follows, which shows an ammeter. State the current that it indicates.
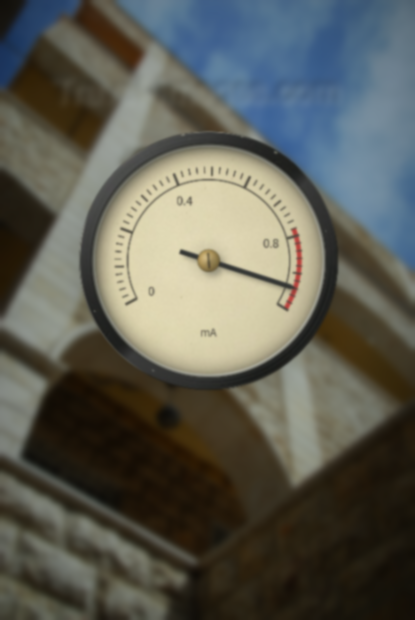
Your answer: 0.94 mA
